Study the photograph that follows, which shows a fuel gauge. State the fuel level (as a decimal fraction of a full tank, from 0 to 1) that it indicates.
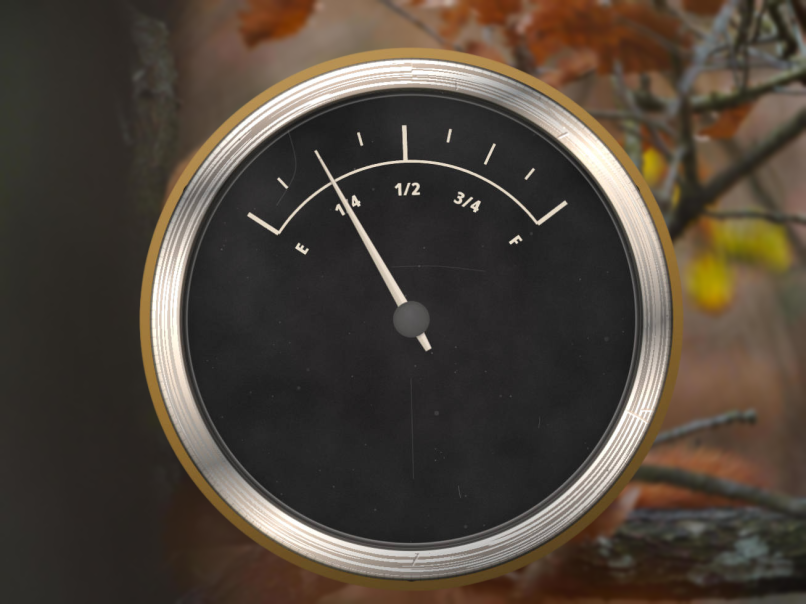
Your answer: 0.25
